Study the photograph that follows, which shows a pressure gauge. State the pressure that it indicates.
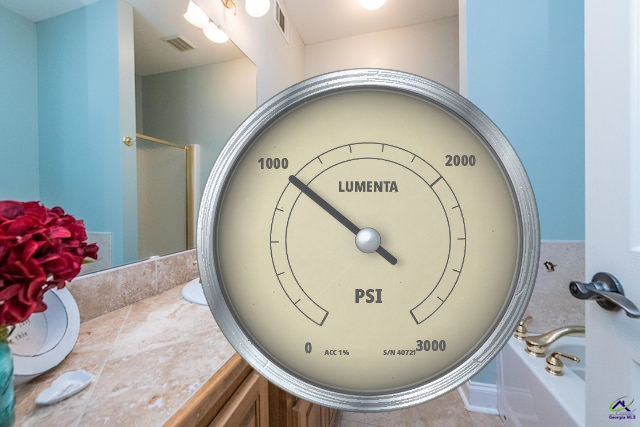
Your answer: 1000 psi
